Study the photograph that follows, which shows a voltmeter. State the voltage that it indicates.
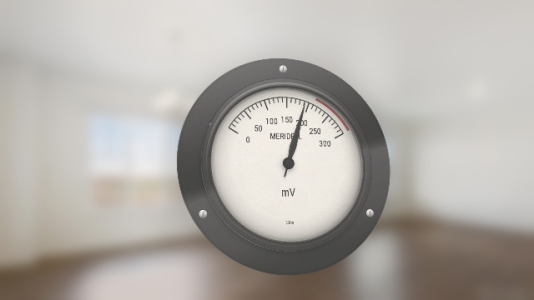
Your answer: 190 mV
